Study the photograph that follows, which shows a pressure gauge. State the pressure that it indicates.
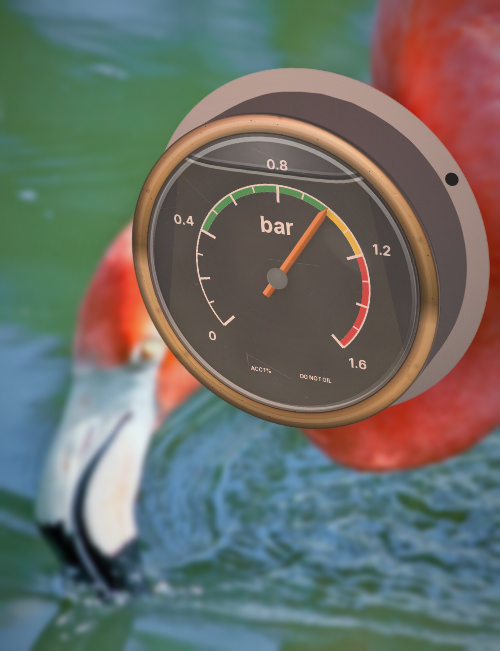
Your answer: 1 bar
